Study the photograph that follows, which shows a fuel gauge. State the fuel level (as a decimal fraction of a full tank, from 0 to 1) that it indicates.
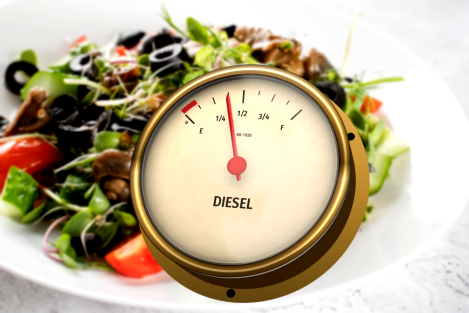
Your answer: 0.375
